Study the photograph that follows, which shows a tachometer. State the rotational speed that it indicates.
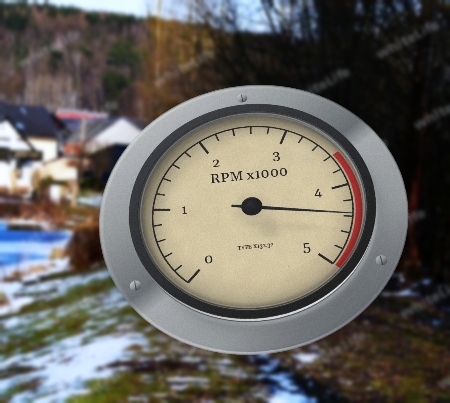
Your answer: 4400 rpm
